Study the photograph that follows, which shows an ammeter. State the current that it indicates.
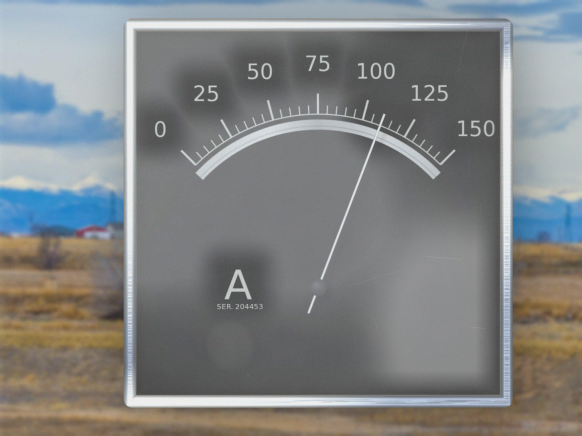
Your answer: 110 A
